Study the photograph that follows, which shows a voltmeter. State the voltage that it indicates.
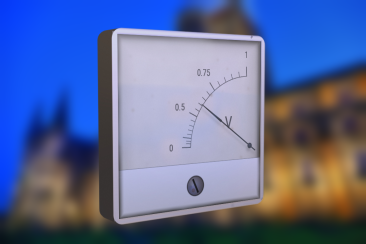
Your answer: 0.6 V
